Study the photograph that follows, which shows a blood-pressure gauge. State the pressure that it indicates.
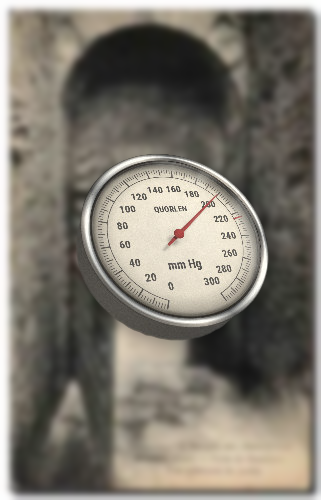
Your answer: 200 mmHg
